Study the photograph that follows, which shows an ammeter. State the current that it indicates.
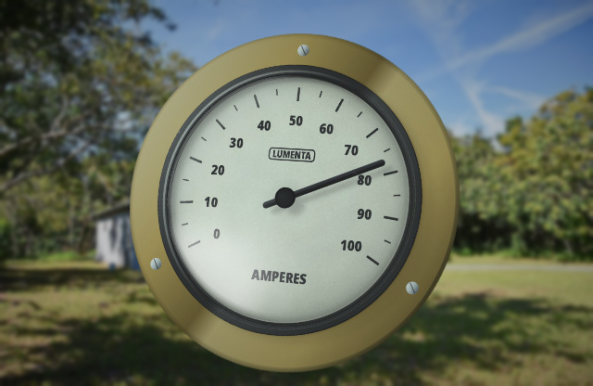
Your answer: 77.5 A
